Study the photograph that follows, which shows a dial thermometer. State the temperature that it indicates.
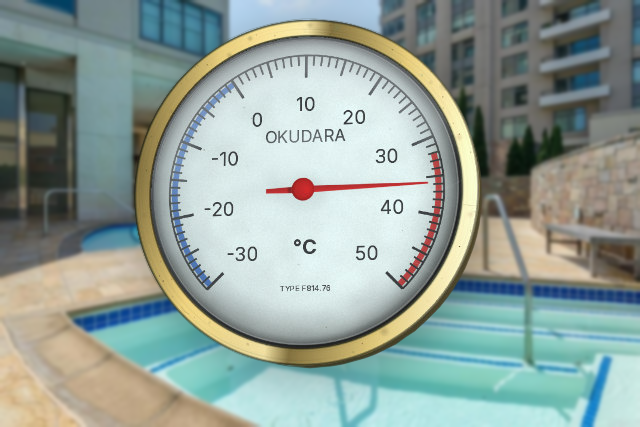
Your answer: 36 °C
